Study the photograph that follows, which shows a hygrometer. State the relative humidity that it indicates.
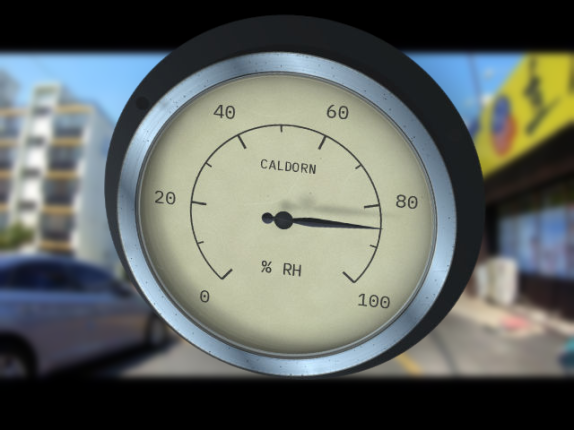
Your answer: 85 %
